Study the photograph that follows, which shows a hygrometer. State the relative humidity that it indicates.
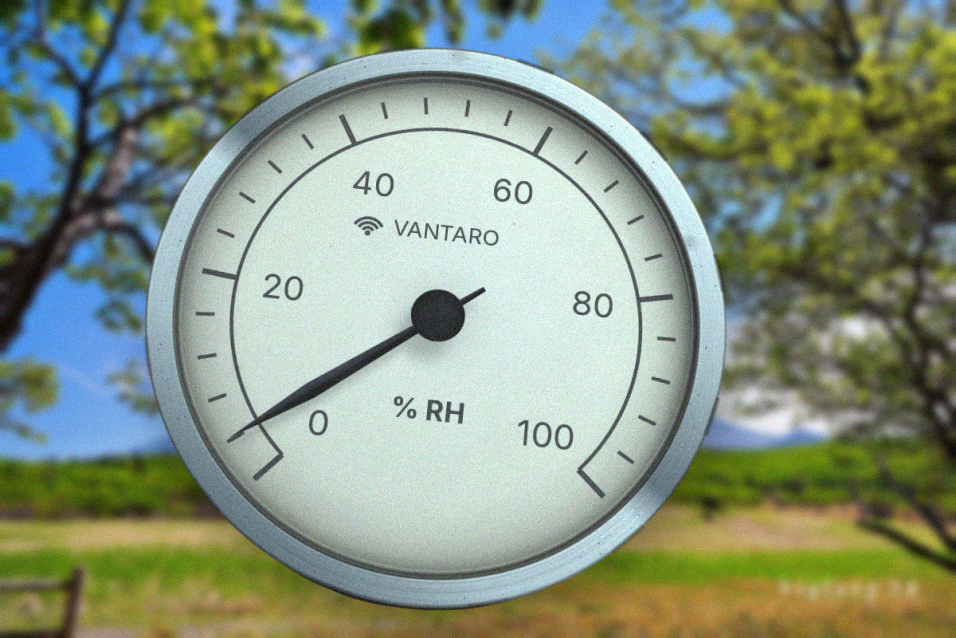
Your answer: 4 %
